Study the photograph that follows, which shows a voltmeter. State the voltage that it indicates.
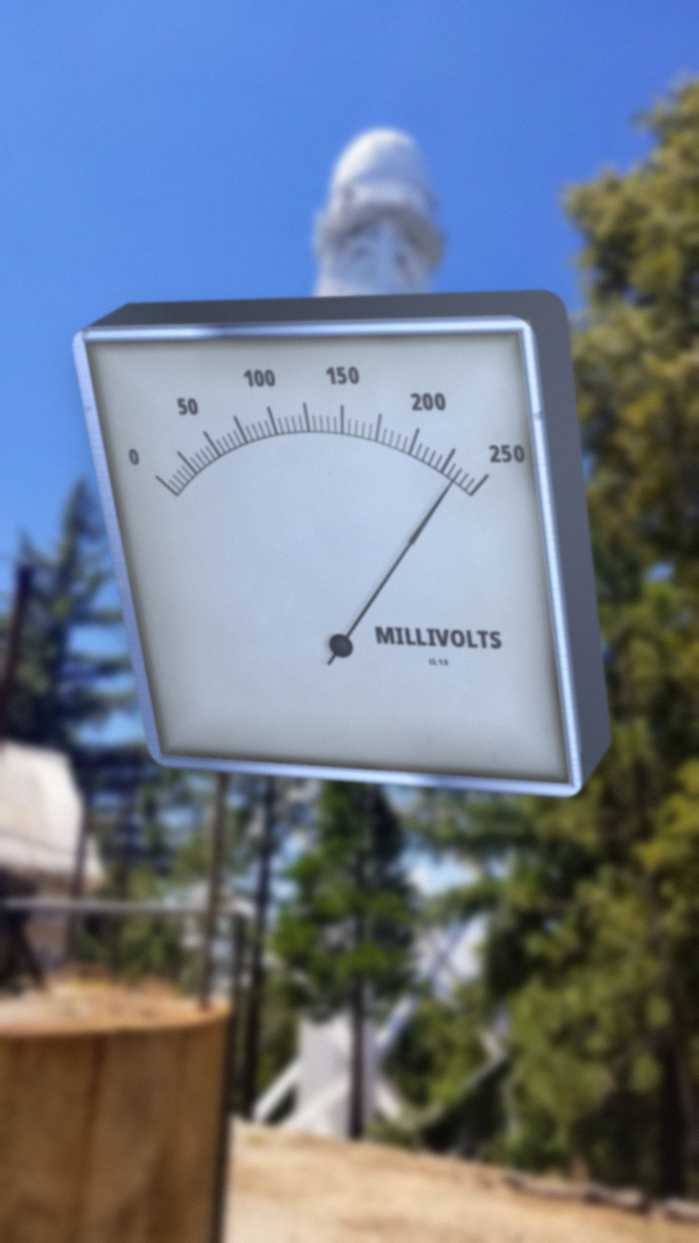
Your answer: 235 mV
